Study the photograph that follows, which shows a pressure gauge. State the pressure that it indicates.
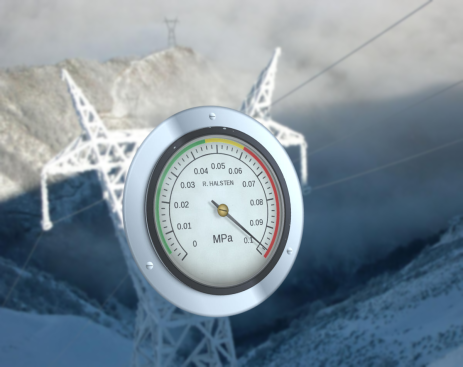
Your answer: 0.098 MPa
